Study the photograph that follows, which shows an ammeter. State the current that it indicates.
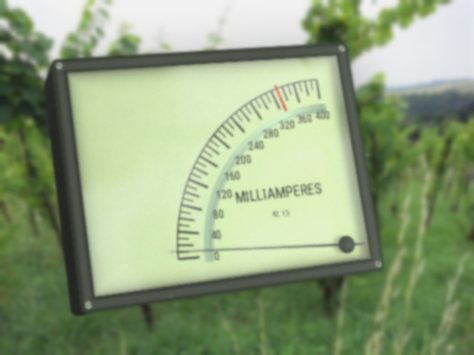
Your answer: 10 mA
